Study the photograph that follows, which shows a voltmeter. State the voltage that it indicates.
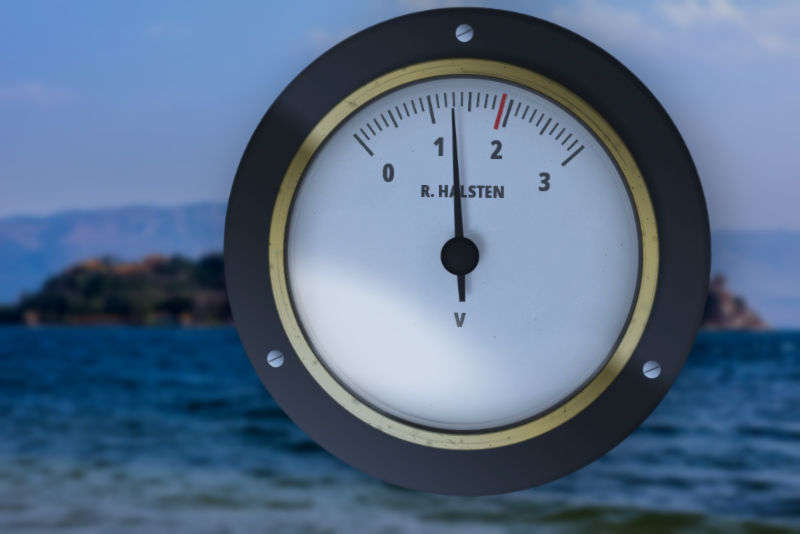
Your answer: 1.3 V
